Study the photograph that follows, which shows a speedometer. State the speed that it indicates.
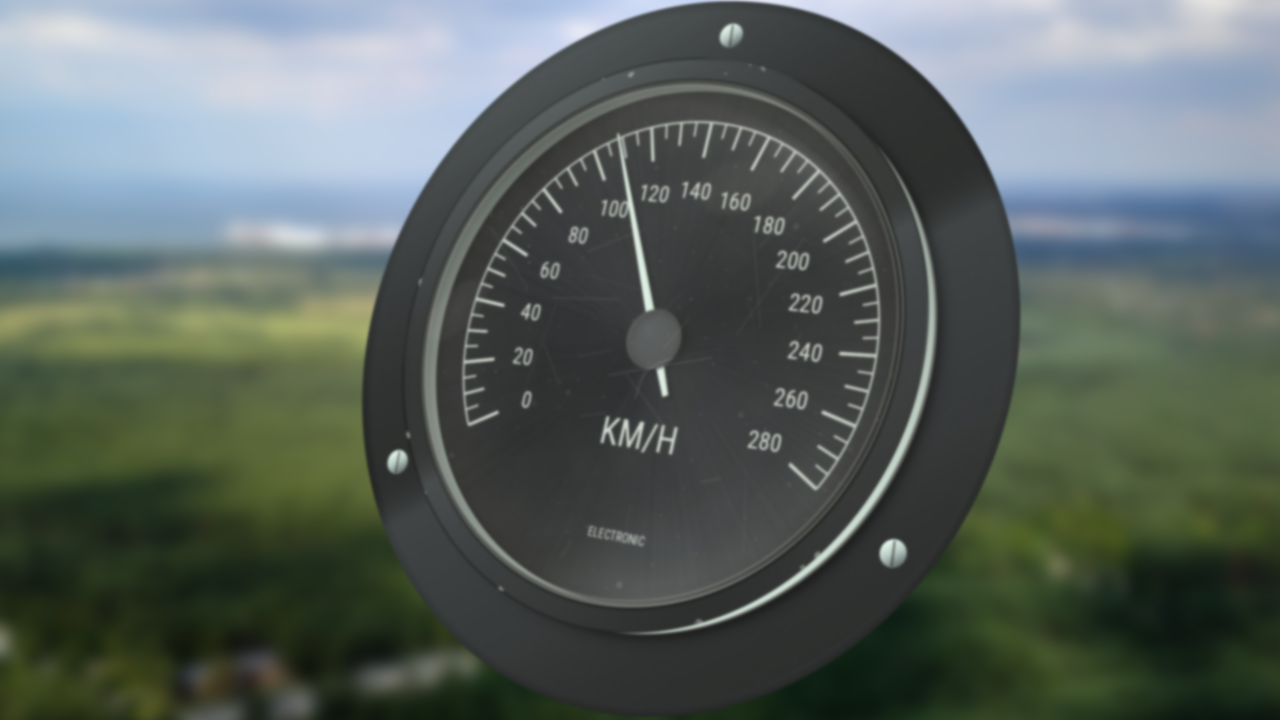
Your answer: 110 km/h
